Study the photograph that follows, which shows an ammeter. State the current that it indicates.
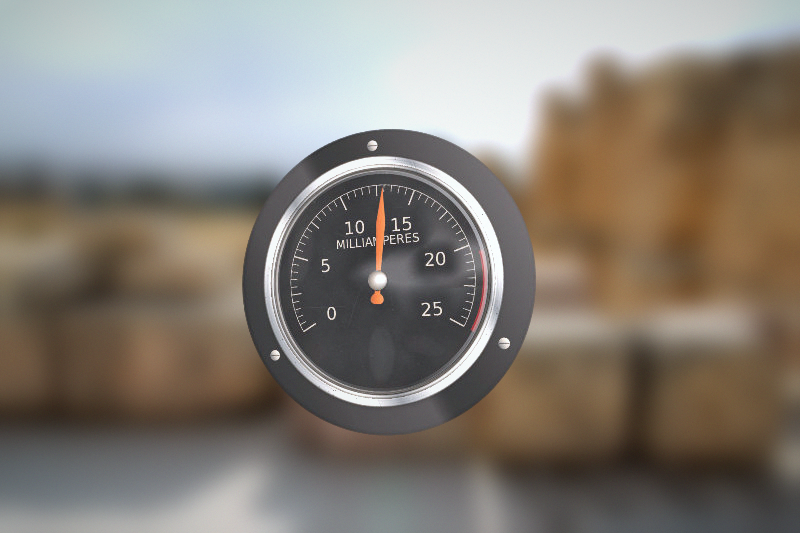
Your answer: 13 mA
